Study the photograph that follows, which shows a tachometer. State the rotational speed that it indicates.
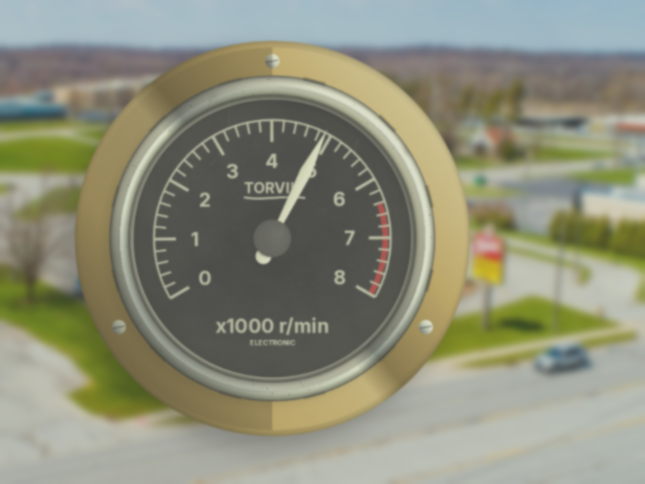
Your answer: 4900 rpm
